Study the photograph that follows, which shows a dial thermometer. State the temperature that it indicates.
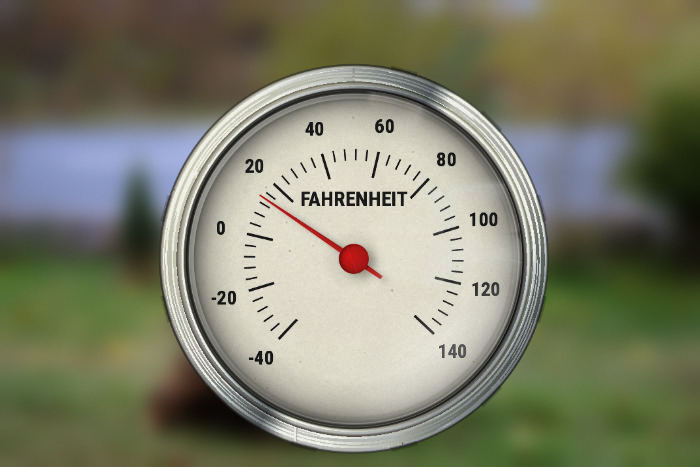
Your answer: 14 °F
